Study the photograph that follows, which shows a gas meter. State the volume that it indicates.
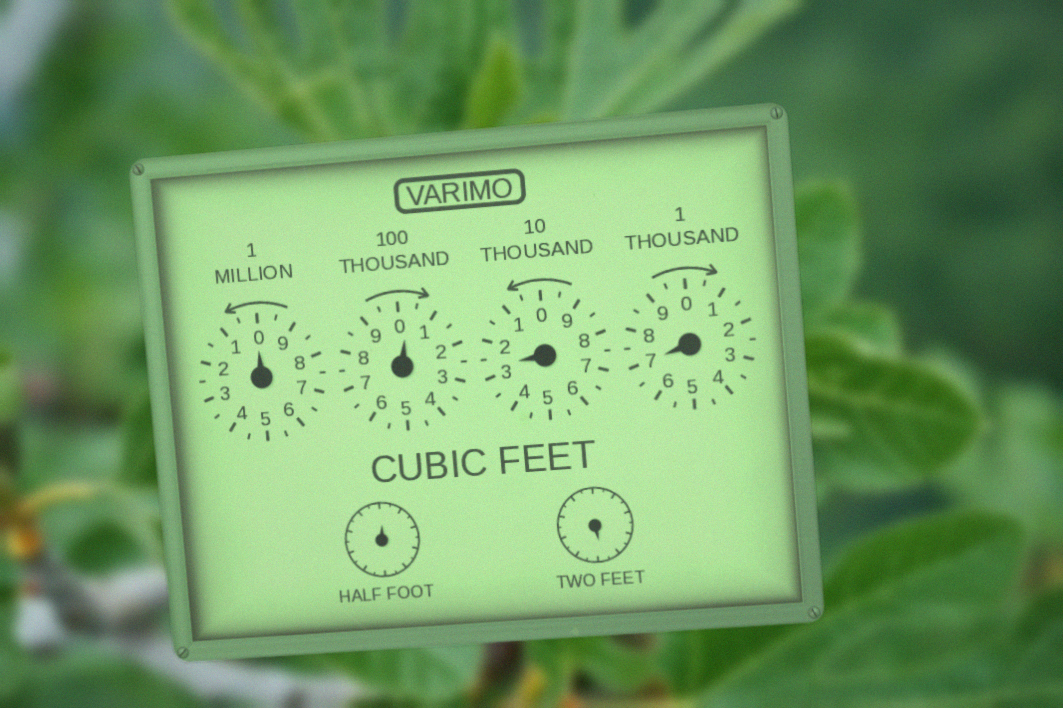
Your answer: 2700 ft³
